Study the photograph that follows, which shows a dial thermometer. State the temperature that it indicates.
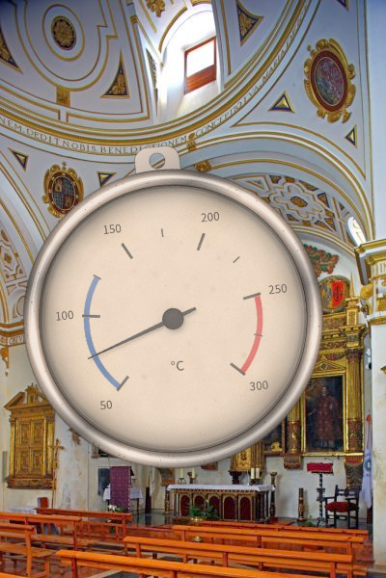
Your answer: 75 °C
